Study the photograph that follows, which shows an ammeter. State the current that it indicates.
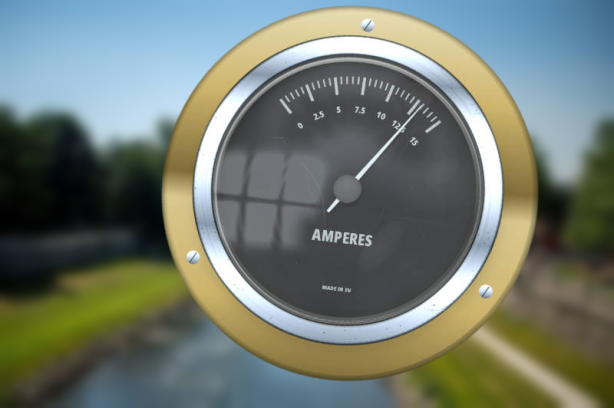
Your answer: 13 A
